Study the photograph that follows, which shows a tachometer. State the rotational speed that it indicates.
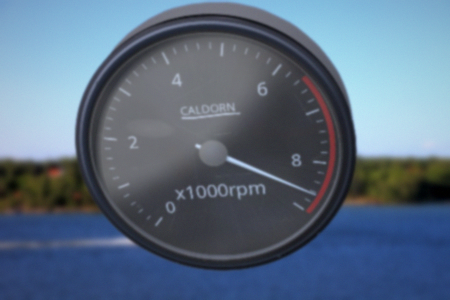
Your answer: 8600 rpm
